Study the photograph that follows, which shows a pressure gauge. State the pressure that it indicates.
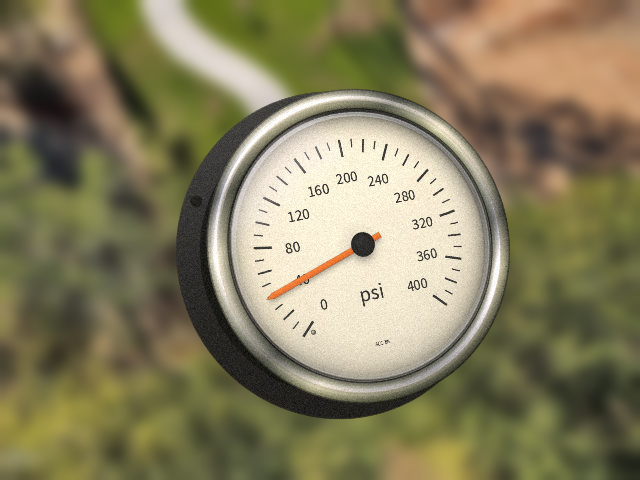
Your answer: 40 psi
